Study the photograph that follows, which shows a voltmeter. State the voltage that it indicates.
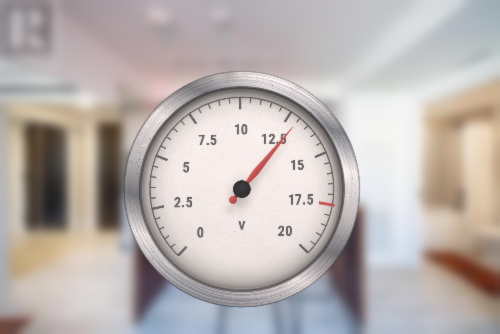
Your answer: 13 V
